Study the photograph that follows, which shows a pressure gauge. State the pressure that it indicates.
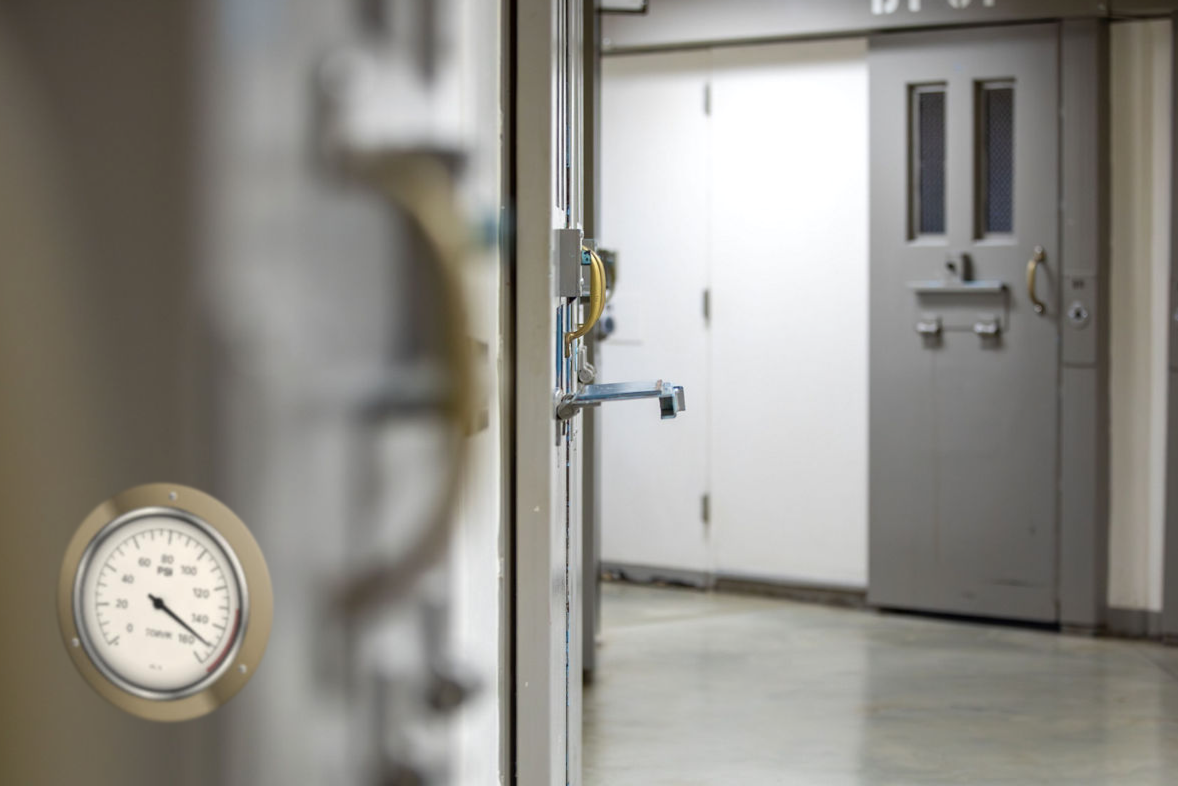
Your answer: 150 psi
